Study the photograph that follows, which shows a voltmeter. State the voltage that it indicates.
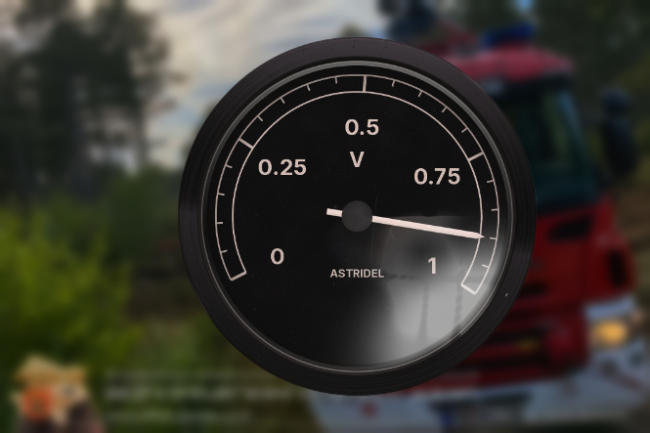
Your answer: 0.9 V
